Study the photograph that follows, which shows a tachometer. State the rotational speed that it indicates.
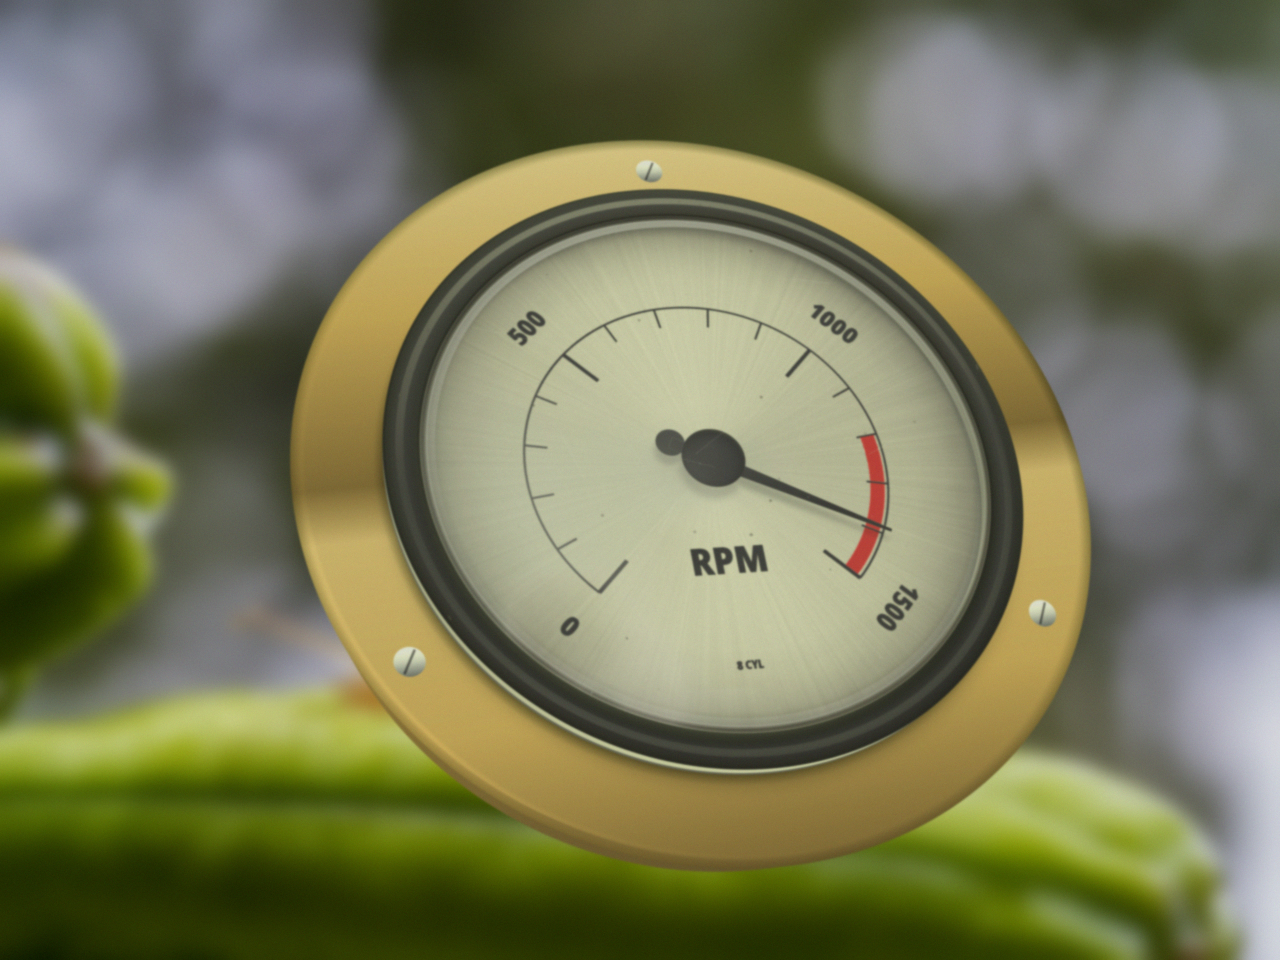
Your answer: 1400 rpm
